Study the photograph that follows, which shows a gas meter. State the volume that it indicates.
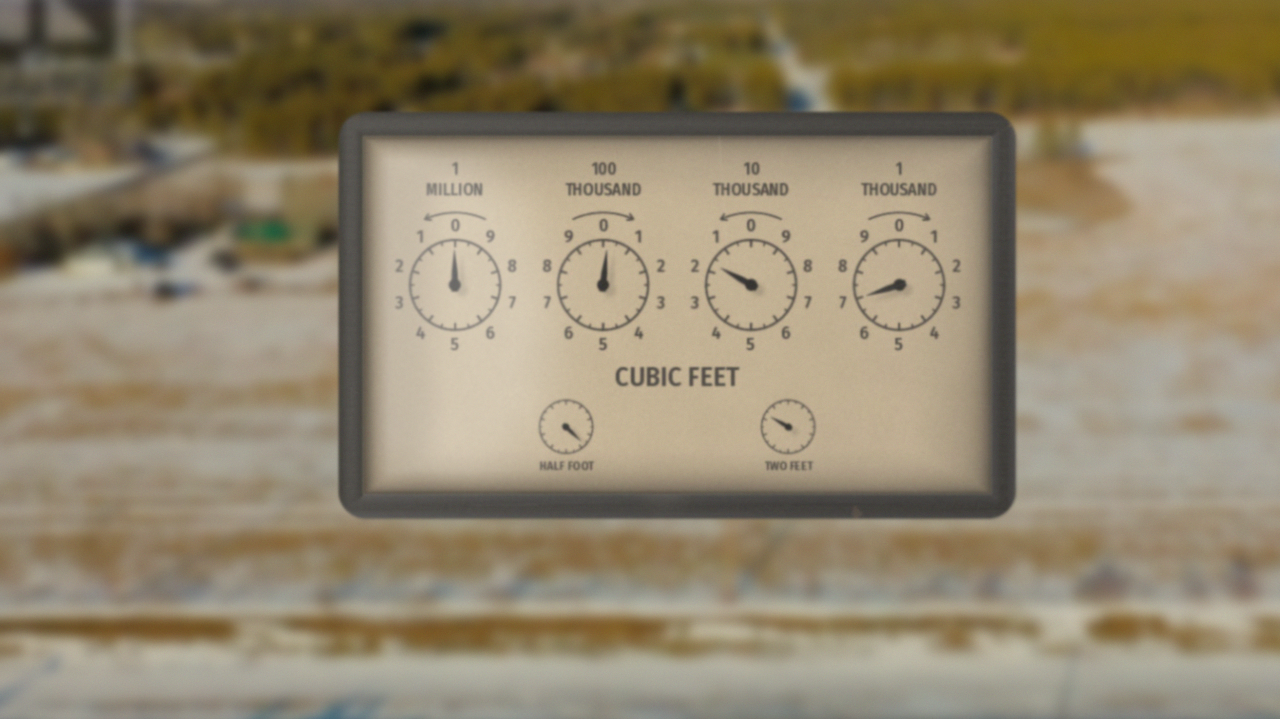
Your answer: 1700 ft³
